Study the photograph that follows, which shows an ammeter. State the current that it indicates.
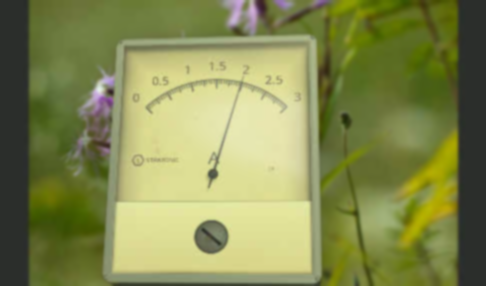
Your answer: 2 A
